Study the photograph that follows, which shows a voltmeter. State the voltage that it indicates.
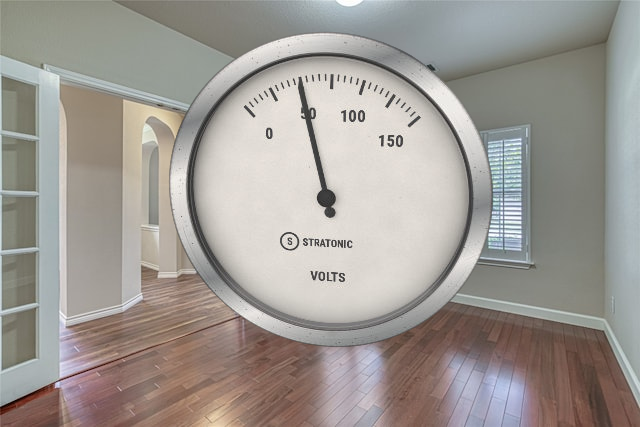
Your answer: 50 V
